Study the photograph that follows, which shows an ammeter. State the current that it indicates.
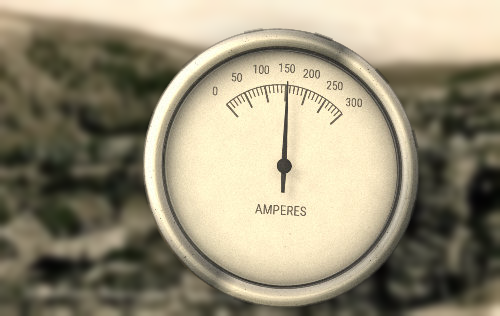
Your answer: 150 A
